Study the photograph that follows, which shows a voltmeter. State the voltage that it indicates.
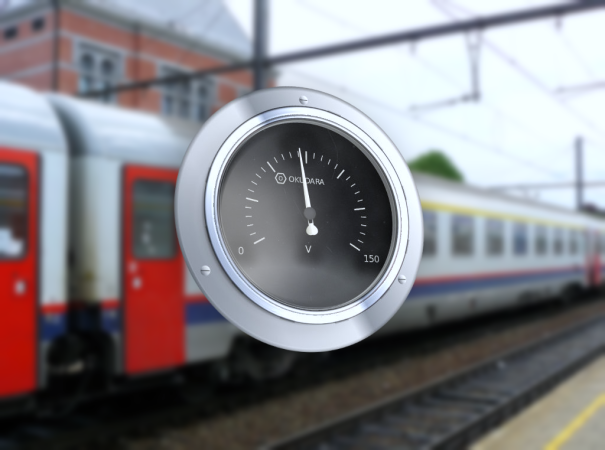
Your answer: 70 V
